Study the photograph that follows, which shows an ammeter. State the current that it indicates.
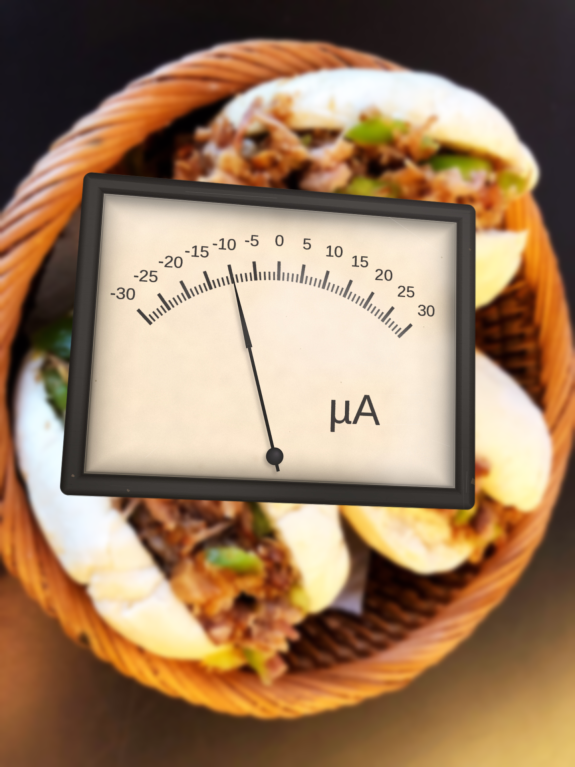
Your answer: -10 µA
